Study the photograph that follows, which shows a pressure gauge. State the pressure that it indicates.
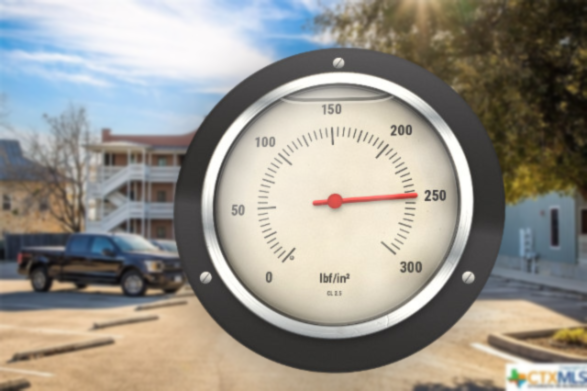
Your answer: 250 psi
